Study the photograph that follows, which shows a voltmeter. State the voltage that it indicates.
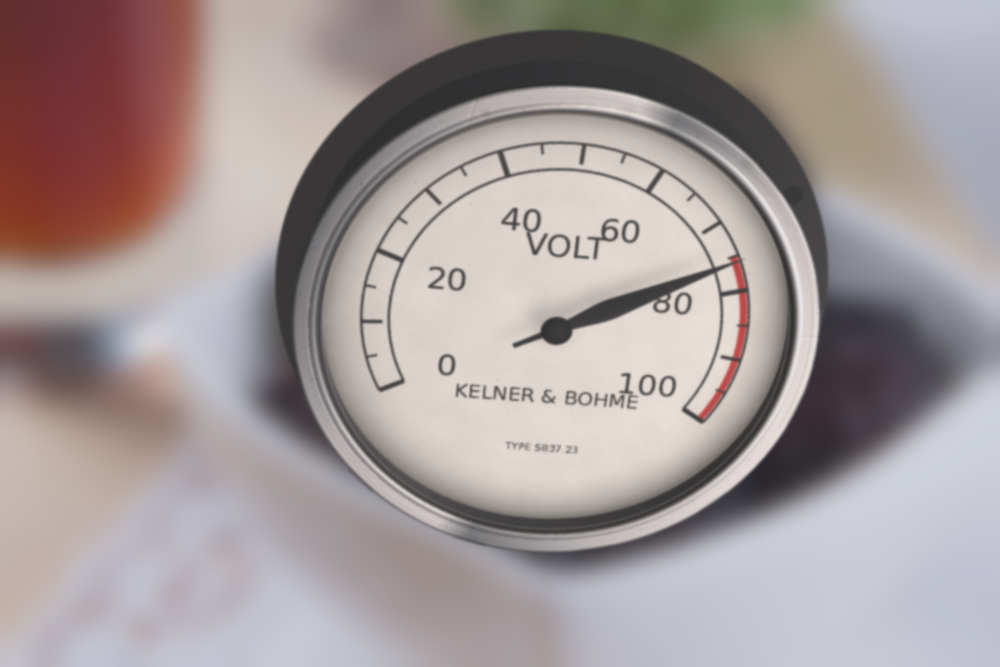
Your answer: 75 V
